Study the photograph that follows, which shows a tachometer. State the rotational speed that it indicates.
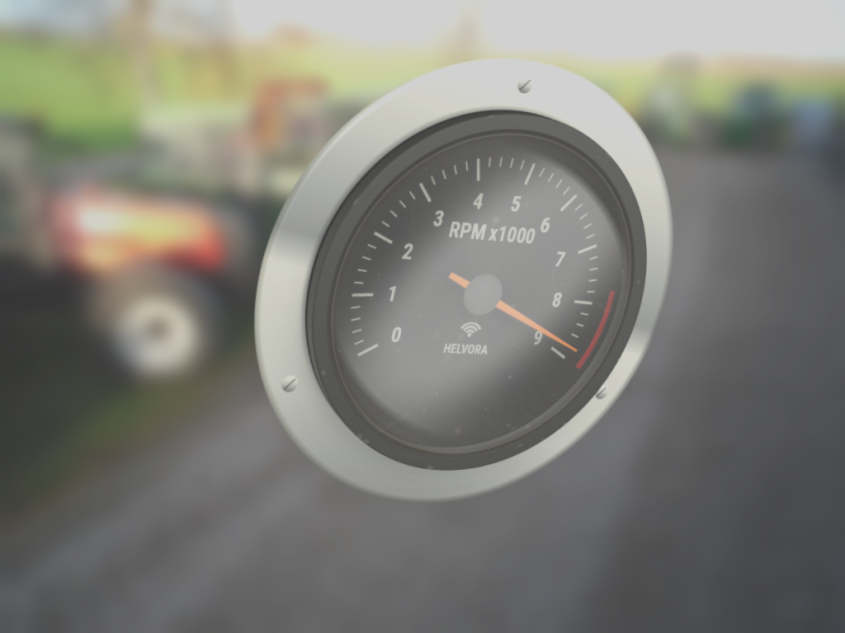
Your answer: 8800 rpm
